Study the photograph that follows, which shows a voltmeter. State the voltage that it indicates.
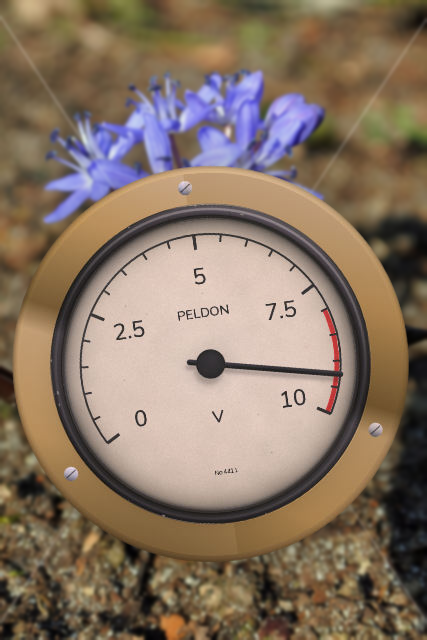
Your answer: 9.25 V
